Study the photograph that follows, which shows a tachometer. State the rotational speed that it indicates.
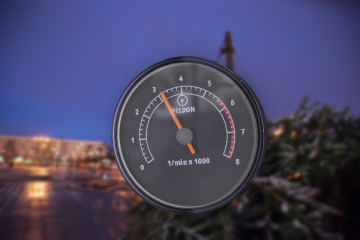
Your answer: 3200 rpm
